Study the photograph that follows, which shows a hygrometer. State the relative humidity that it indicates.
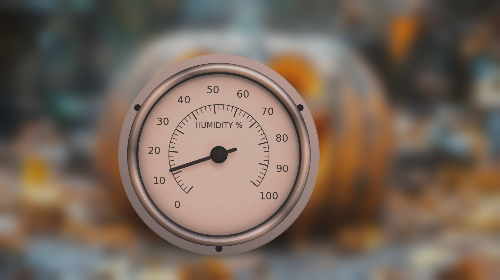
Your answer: 12 %
